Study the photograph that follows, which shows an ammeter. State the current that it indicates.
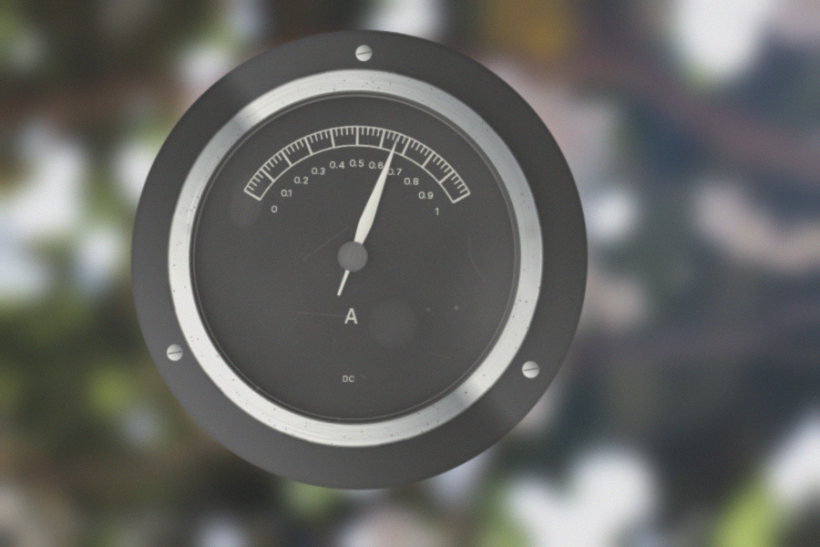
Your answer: 0.66 A
